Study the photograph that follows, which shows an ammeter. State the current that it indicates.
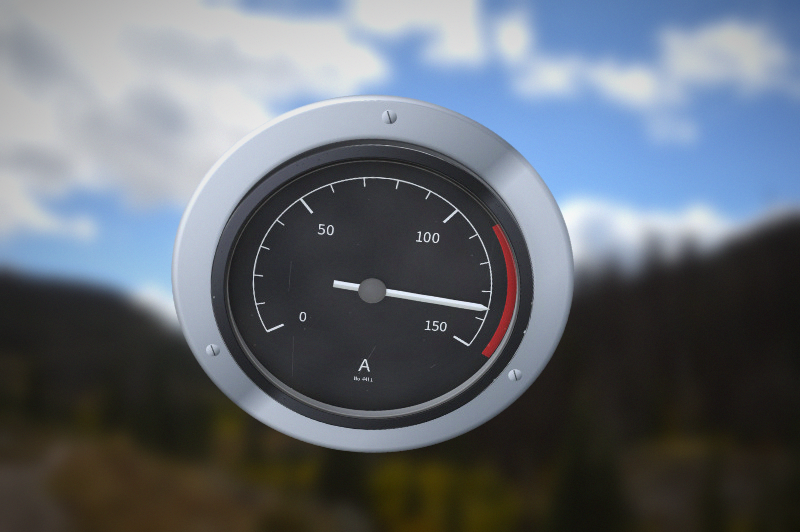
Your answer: 135 A
